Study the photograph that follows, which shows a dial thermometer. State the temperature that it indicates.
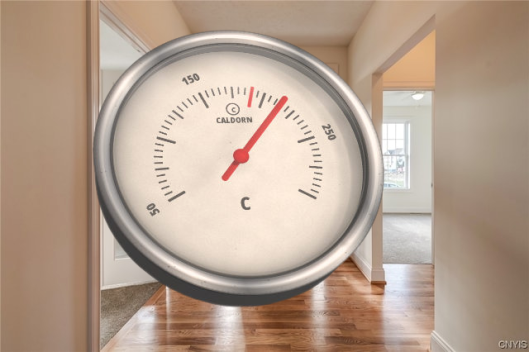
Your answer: 215 °C
